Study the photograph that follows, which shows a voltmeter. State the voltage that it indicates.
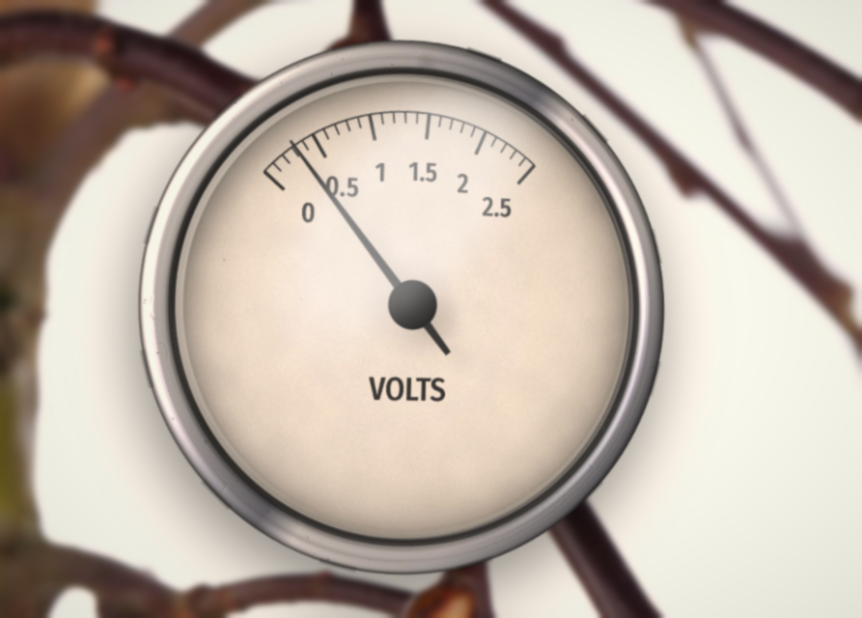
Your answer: 0.3 V
